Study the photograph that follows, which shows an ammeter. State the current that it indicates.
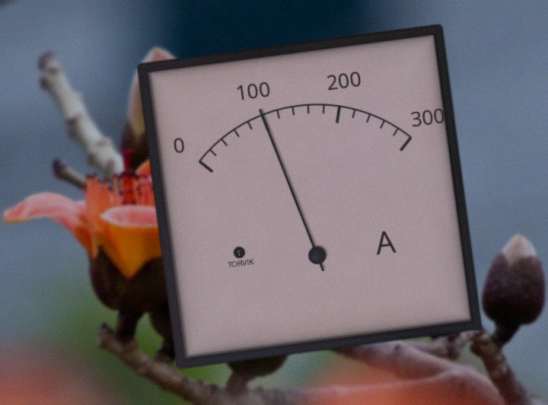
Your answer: 100 A
